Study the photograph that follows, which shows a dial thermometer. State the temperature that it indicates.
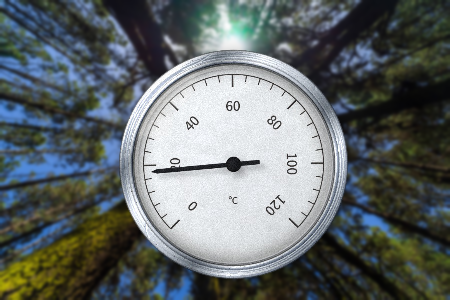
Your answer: 18 °C
